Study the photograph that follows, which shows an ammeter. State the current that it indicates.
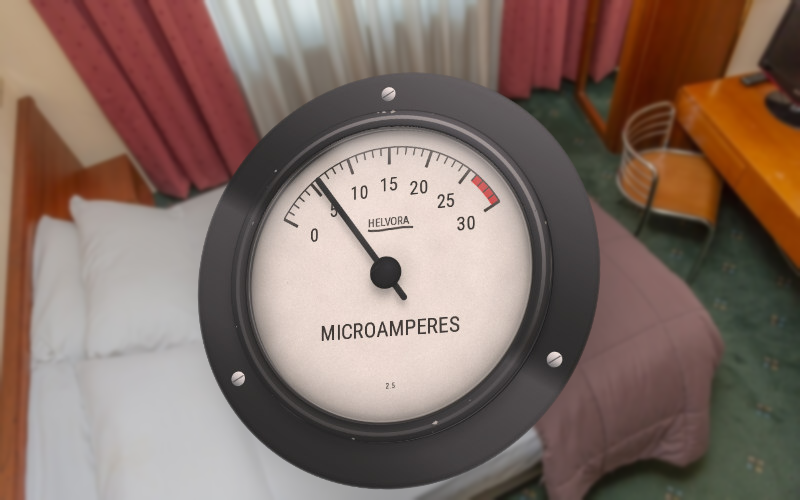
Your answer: 6 µA
